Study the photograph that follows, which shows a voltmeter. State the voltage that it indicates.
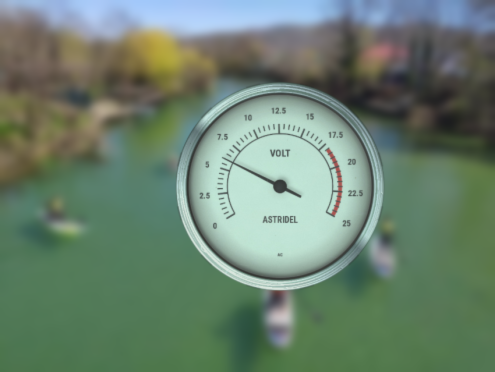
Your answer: 6 V
